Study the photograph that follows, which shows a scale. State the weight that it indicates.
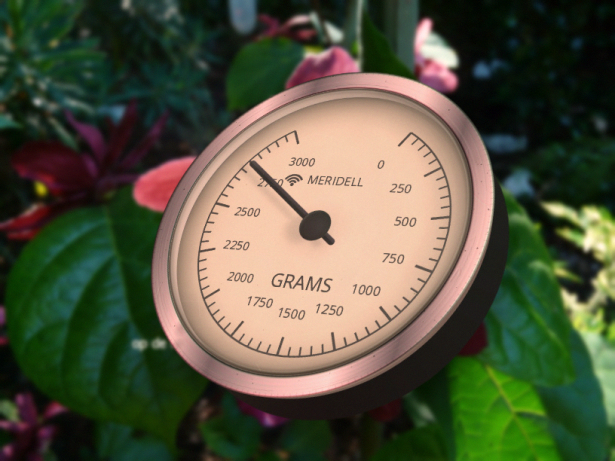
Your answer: 2750 g
